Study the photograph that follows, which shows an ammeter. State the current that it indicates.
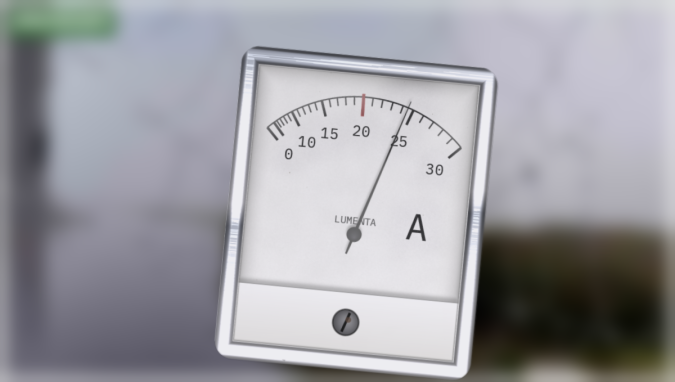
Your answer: 24.5 A
